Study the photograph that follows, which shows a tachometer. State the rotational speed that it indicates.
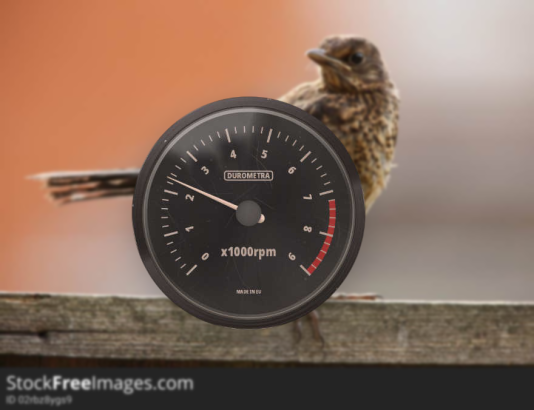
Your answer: 2300 rpm
